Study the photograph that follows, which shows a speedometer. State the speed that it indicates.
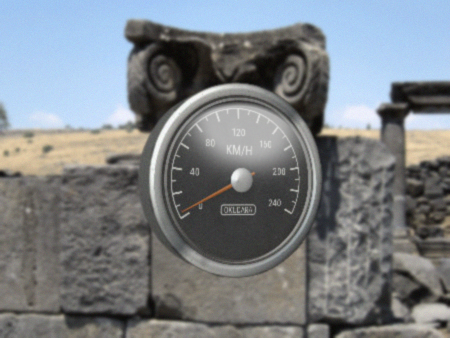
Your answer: 5 km/h
